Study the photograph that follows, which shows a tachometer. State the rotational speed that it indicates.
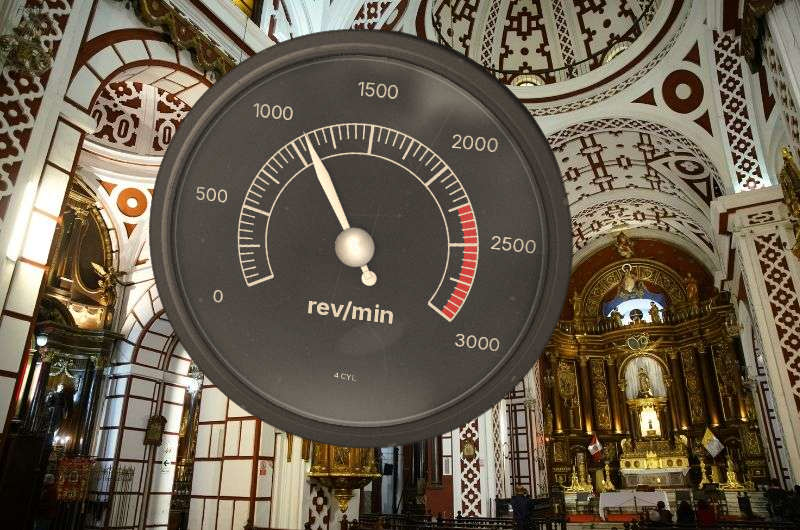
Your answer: 1100 rpm
